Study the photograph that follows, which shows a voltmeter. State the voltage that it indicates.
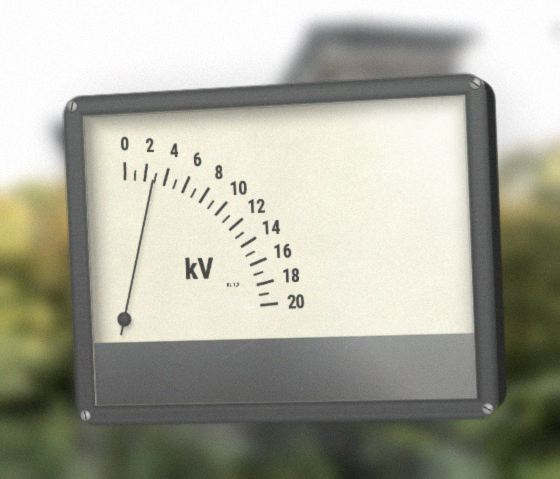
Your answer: 3 kV
